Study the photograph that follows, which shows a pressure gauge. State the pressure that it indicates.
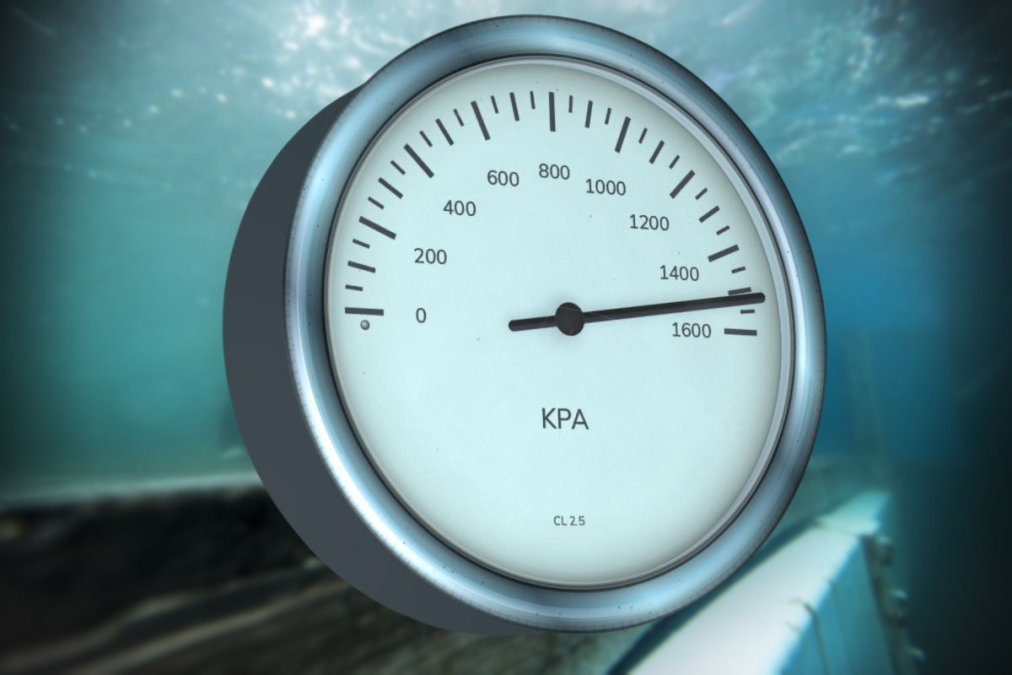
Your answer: 1525 kPa
